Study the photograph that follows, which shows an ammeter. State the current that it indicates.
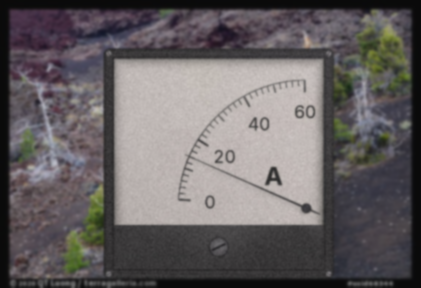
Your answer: 14 A
